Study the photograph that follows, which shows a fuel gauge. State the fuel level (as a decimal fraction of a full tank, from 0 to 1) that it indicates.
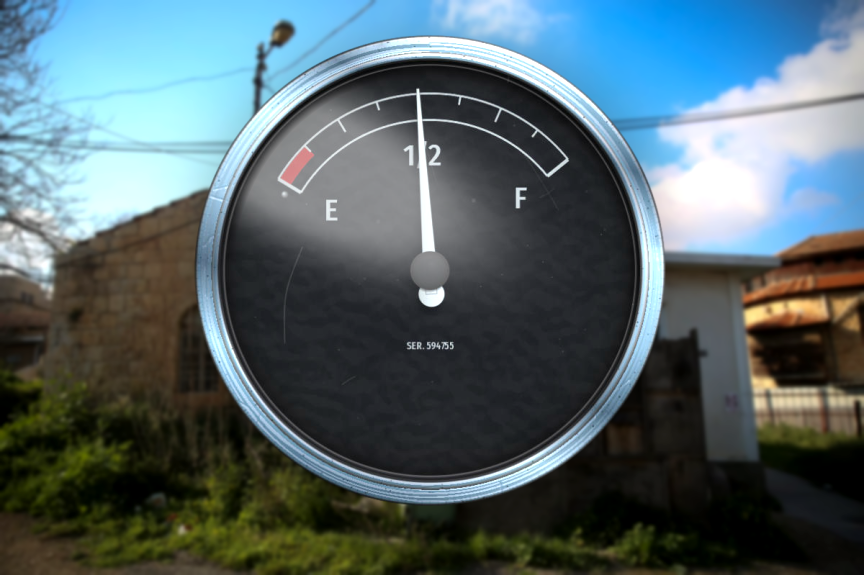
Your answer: 0.5
